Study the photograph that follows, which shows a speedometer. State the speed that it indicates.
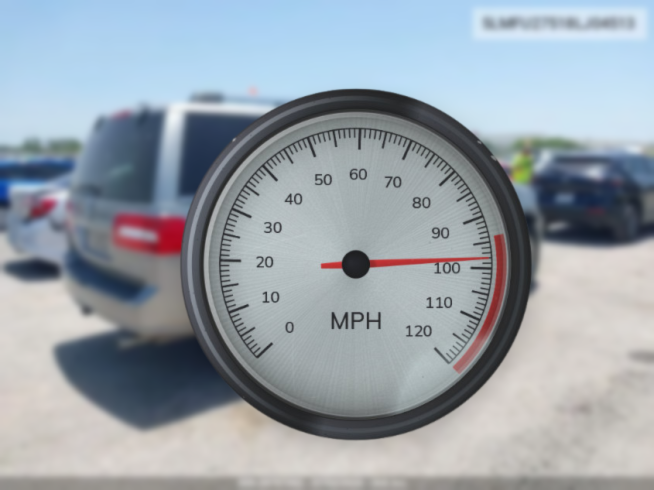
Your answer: 98 mph
